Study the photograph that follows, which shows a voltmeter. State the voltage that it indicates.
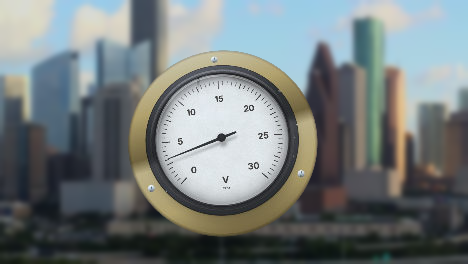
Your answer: 3 V
